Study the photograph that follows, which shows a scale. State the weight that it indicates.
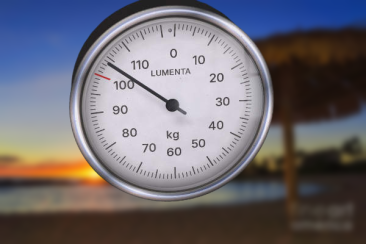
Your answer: 104 kg
